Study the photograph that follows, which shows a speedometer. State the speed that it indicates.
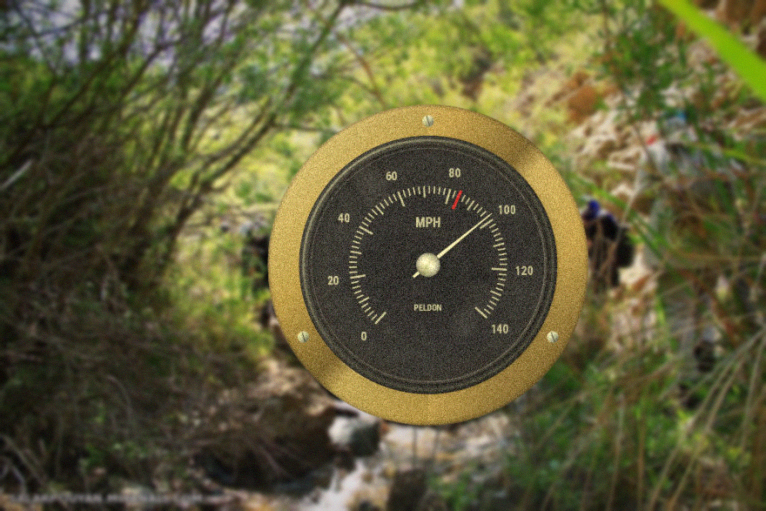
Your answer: 98 mph
